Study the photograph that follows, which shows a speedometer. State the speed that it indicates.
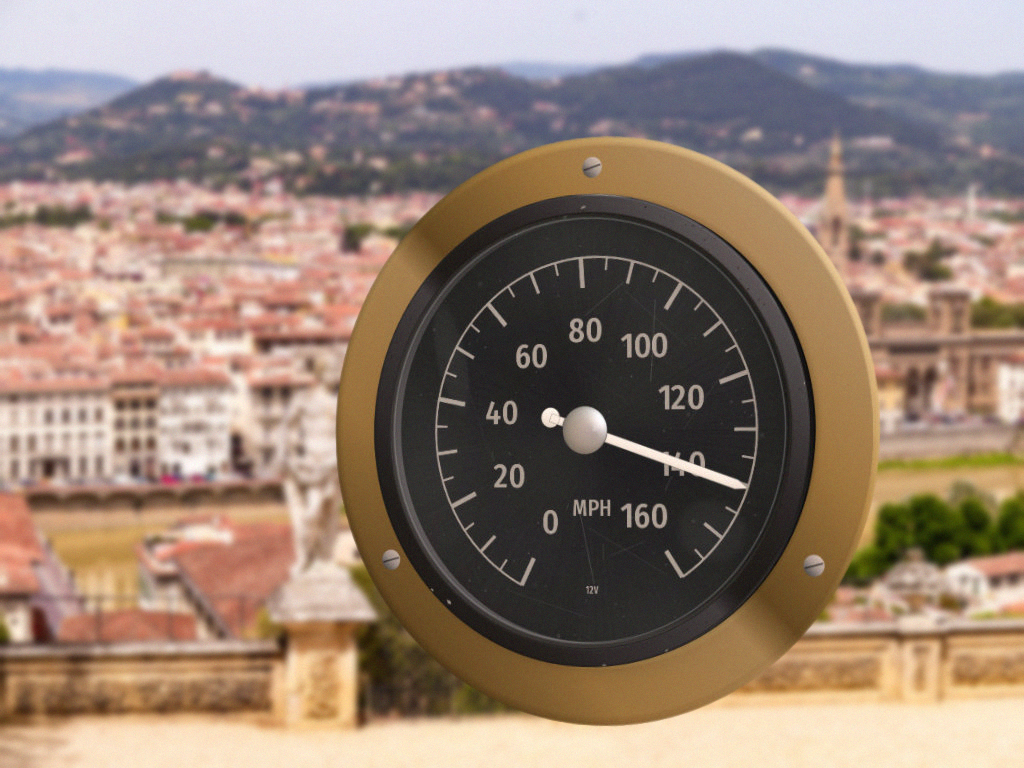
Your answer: 140 mph
